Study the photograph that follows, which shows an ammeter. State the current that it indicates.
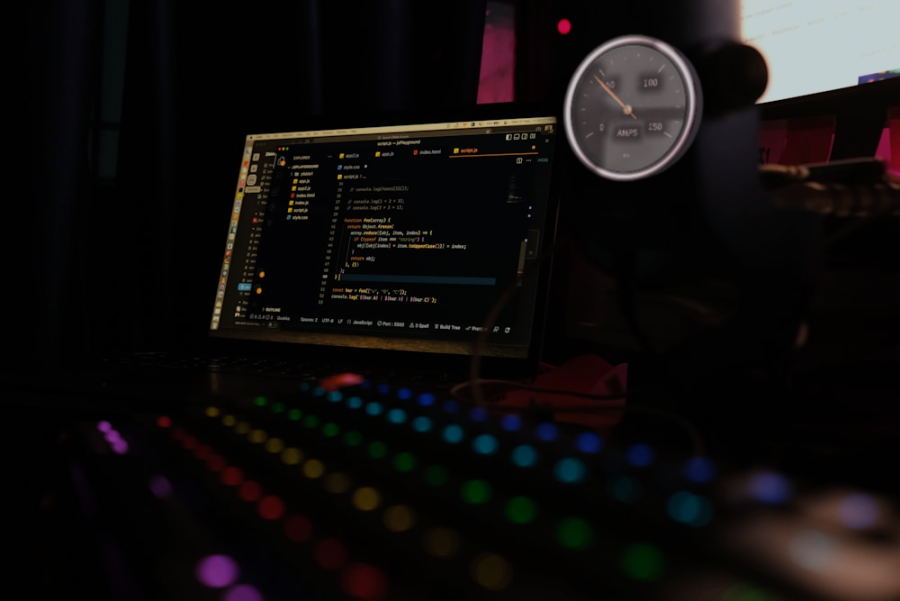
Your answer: 45 A
